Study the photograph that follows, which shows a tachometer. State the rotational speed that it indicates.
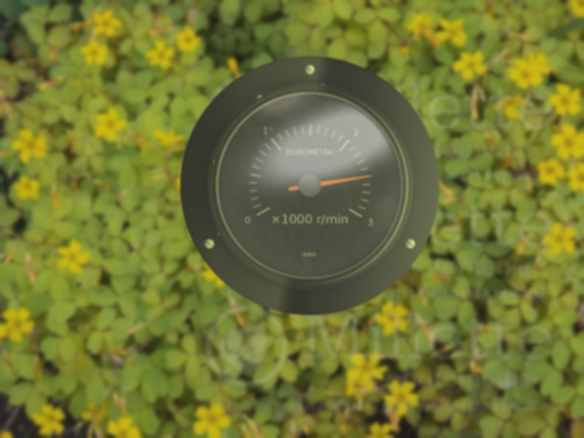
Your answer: 2500 rpm
